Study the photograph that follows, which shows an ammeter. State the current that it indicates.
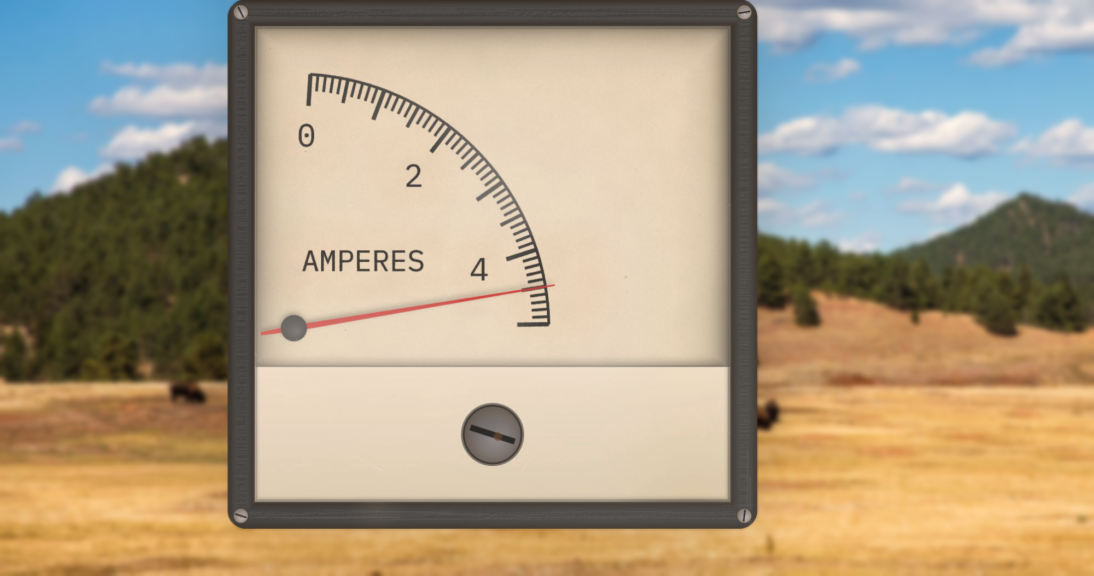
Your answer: 4.5 A
